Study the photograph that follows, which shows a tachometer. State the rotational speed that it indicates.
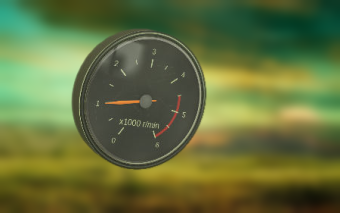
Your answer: 1000 rpm
